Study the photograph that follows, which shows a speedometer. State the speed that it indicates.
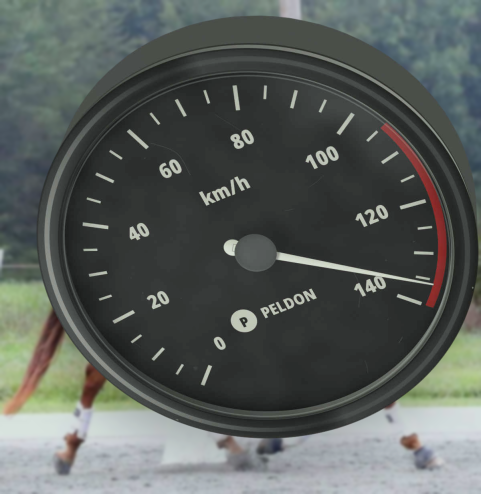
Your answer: 135 km/h
